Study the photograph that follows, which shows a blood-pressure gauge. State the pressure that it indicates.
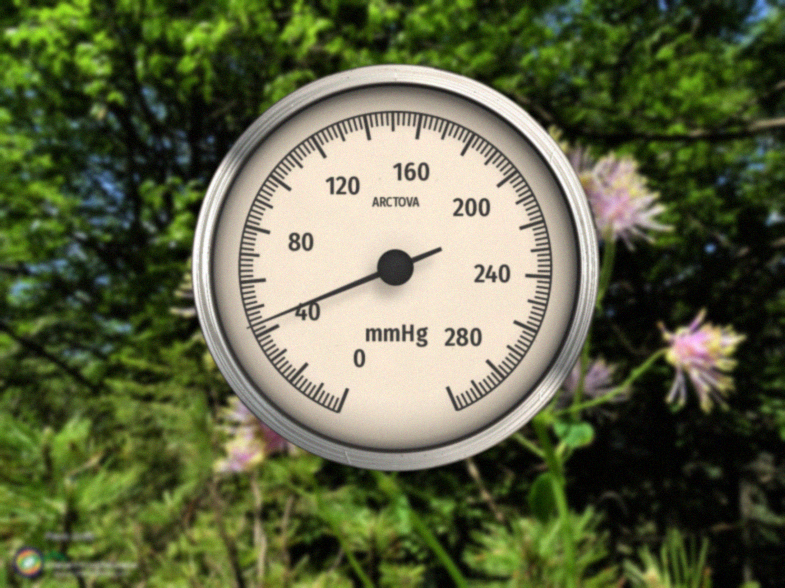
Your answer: 44 mmHg
